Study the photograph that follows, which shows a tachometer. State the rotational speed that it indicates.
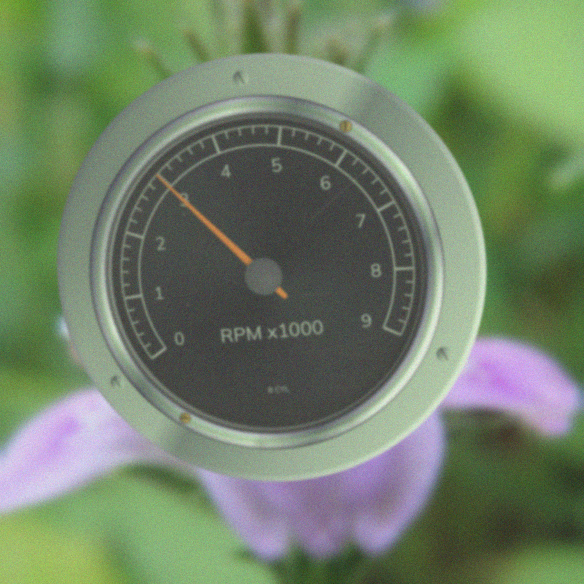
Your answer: 3000 rpm
